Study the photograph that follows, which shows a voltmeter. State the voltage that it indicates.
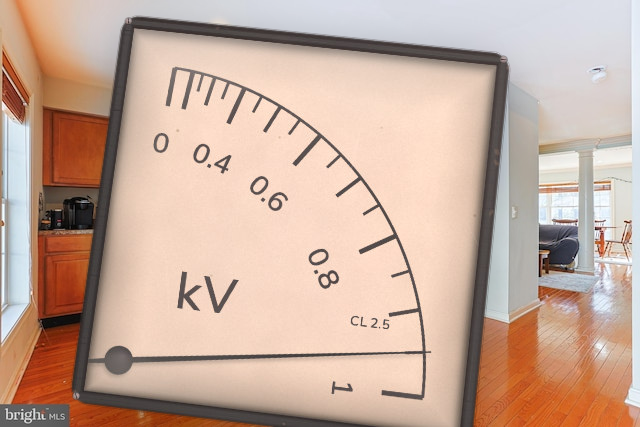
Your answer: 0.95 kV
